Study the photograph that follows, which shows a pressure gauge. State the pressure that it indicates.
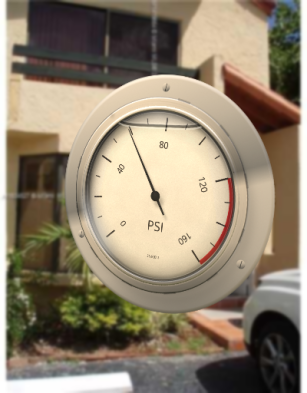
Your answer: 60 psi
